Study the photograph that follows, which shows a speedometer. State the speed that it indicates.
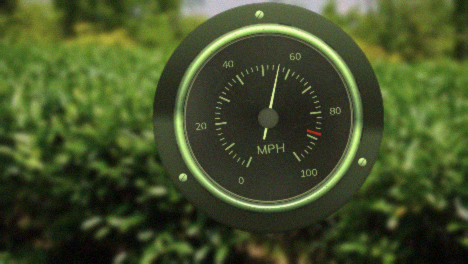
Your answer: 56 mph
